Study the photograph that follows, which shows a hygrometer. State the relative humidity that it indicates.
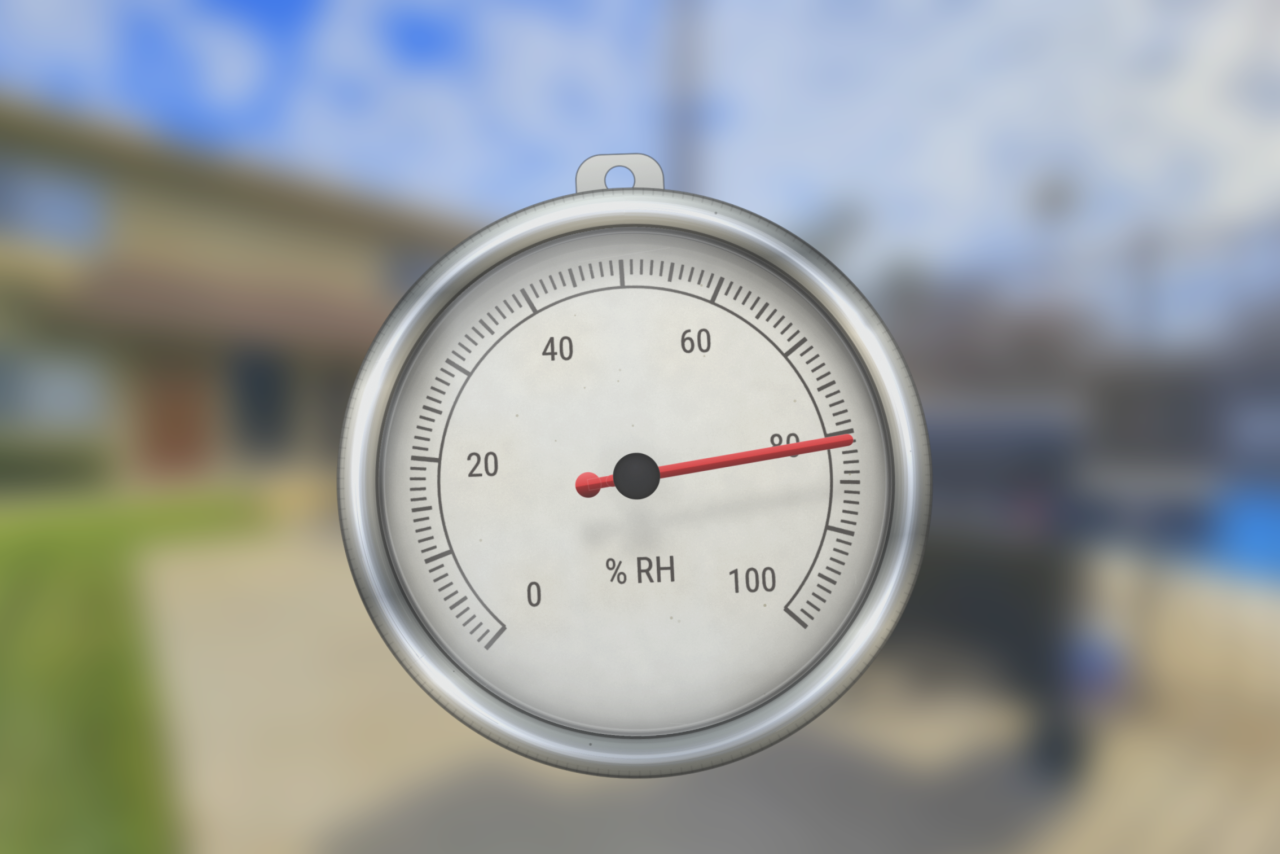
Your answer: 81 %
